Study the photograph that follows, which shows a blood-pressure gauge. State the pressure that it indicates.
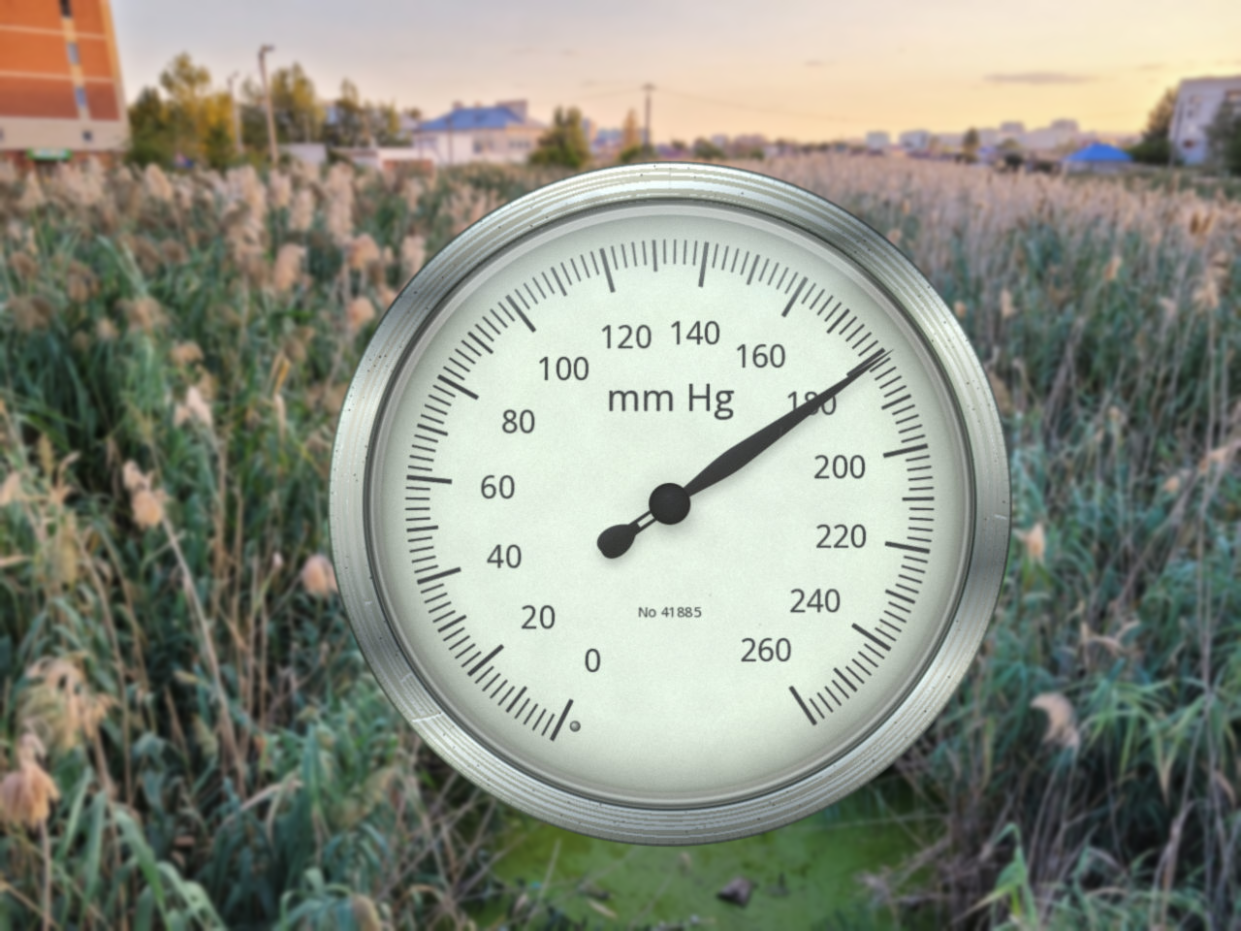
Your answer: 181 mmHg
